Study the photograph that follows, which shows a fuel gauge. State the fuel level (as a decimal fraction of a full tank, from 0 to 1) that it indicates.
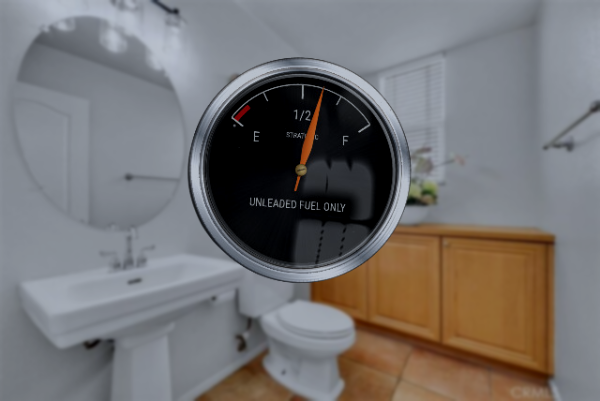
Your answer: 0.625
